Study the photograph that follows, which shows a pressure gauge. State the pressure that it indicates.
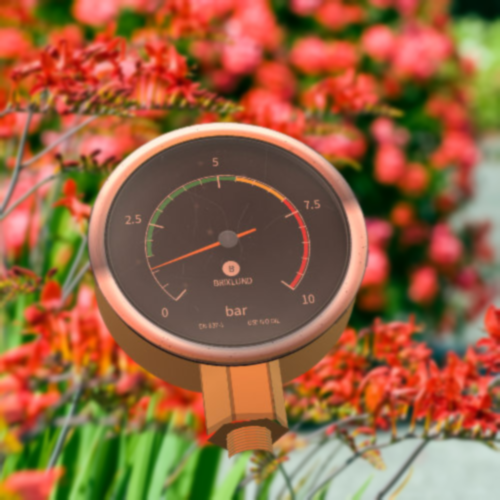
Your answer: 1 bar
